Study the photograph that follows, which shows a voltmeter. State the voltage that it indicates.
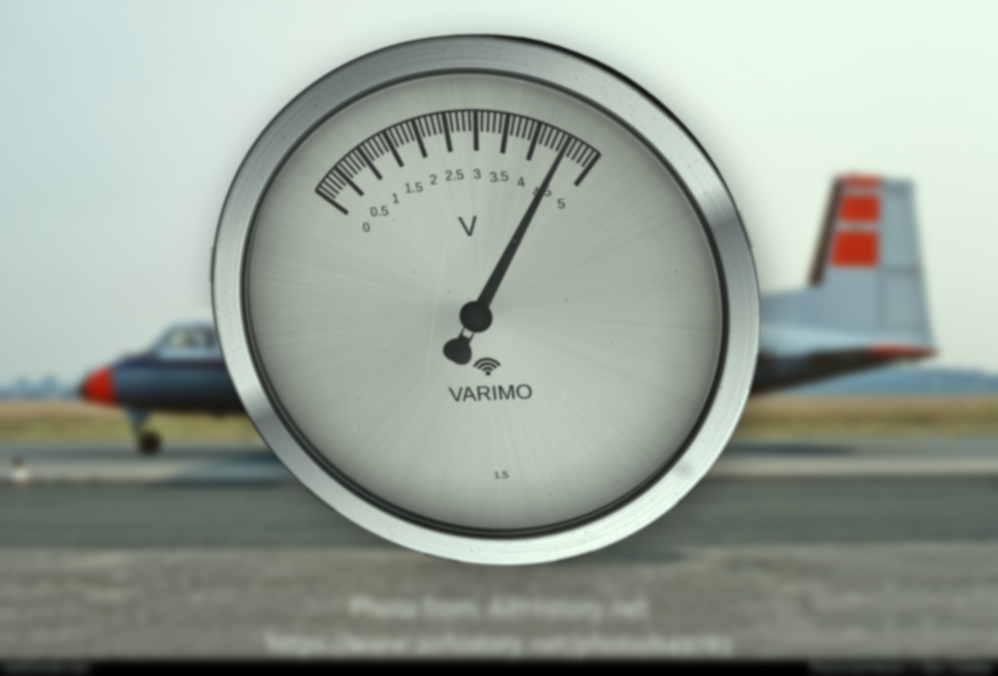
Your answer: 4.5 V
